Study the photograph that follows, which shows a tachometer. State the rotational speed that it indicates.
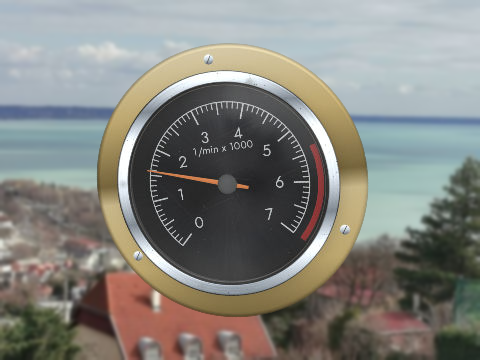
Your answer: 1600 rpm
